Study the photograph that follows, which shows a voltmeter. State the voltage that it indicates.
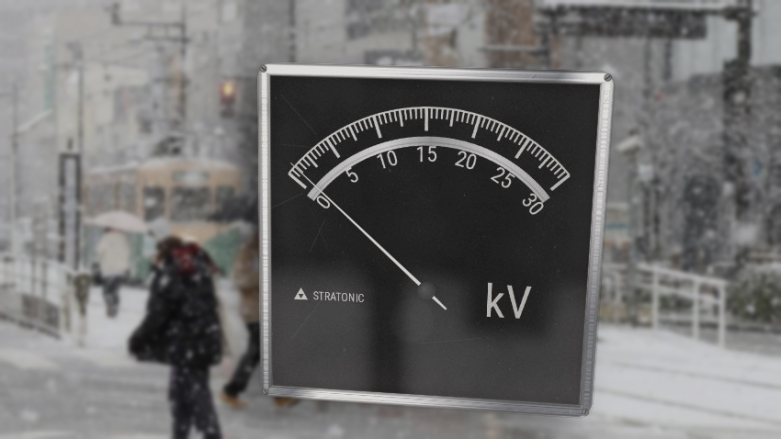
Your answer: 1 kV
